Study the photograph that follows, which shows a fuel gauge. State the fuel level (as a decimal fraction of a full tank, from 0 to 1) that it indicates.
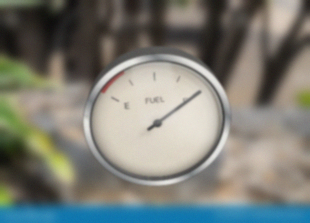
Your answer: 1
